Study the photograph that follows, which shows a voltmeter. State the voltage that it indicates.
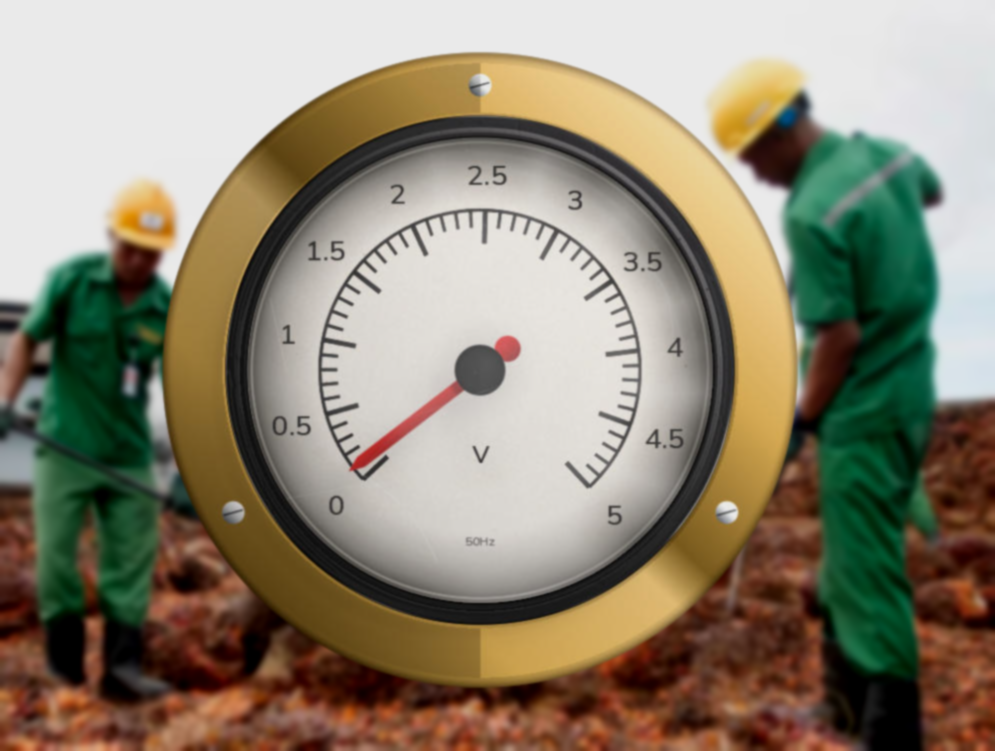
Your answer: 0.1 V
